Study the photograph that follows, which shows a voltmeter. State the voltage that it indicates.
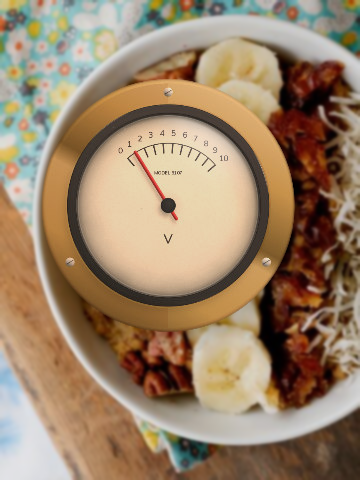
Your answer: 1 V
